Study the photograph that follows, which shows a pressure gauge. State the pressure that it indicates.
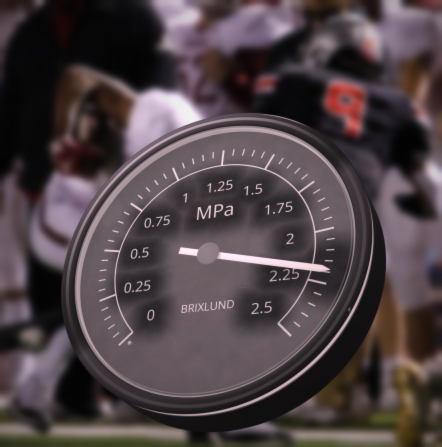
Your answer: 2.2 MPa
